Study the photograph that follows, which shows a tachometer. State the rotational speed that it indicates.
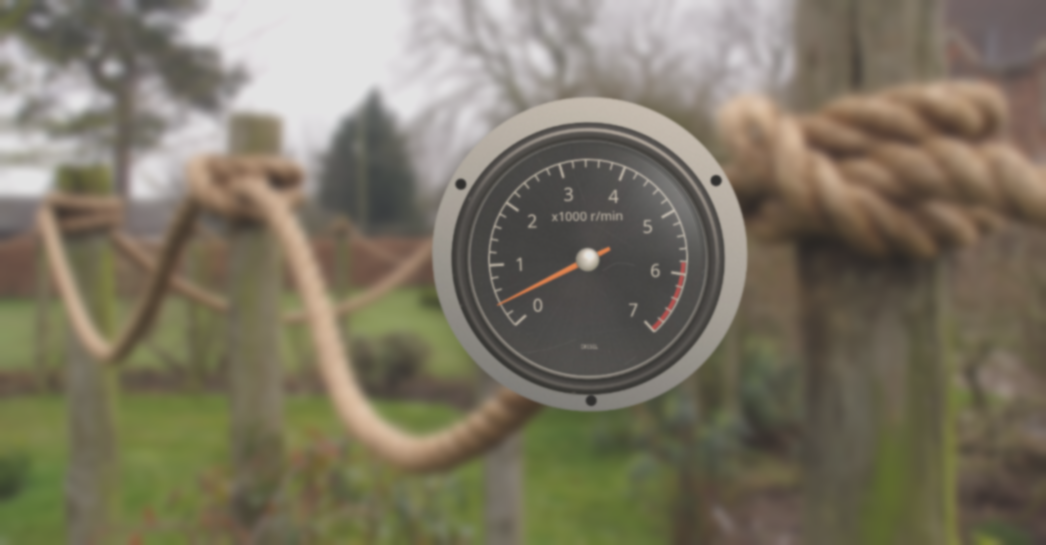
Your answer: 400 rpm
